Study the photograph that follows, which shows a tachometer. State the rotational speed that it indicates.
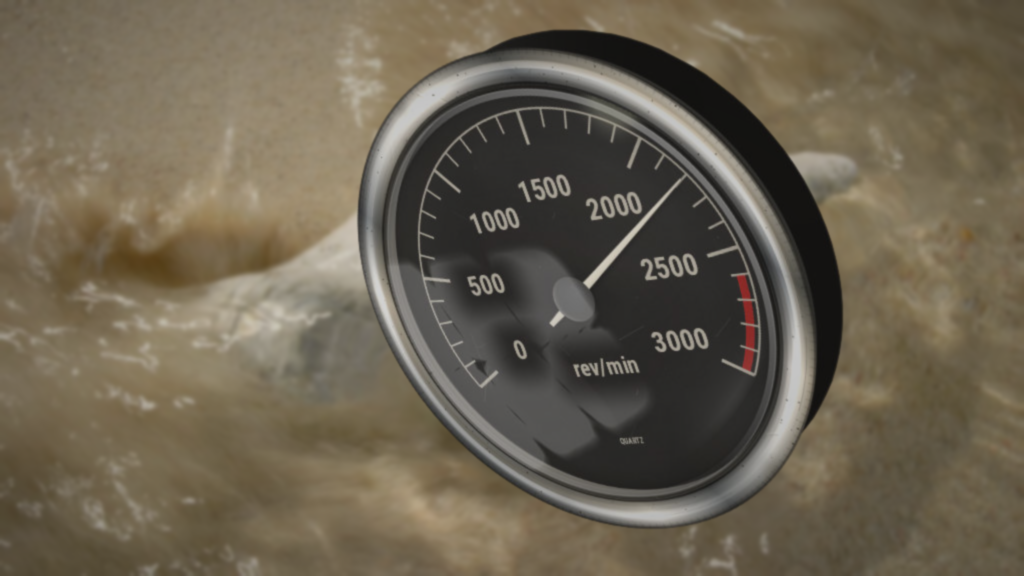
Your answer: 2200 rpm
